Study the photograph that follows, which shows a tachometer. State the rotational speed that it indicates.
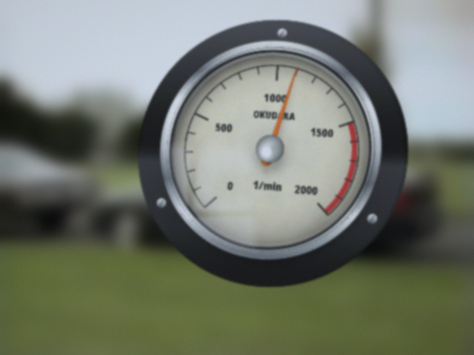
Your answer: 1100 rpm
